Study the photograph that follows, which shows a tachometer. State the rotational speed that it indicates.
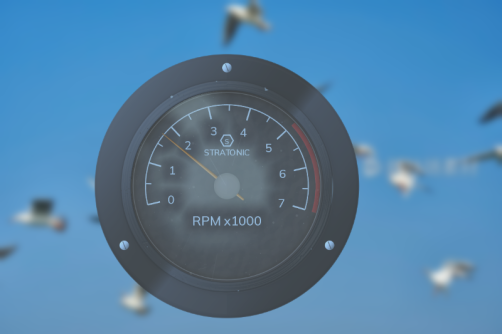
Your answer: 1750 rpm
